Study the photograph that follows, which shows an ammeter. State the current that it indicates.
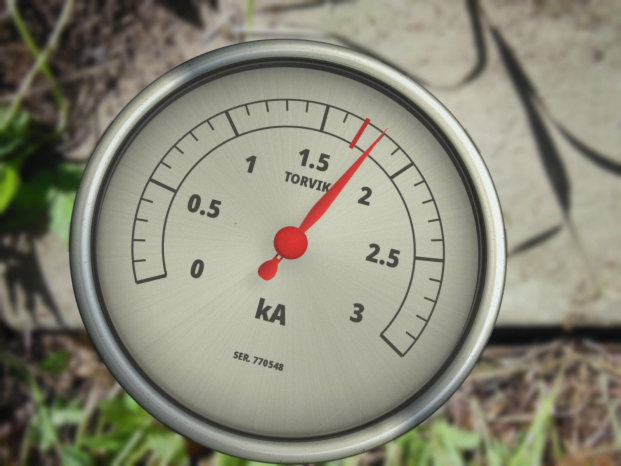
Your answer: 1.8 kA
